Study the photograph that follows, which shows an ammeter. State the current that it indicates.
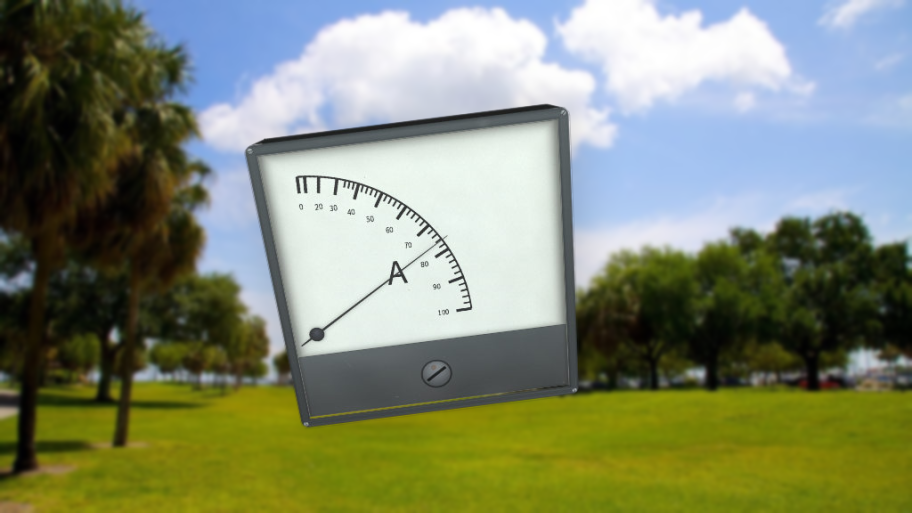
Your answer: 76 A
